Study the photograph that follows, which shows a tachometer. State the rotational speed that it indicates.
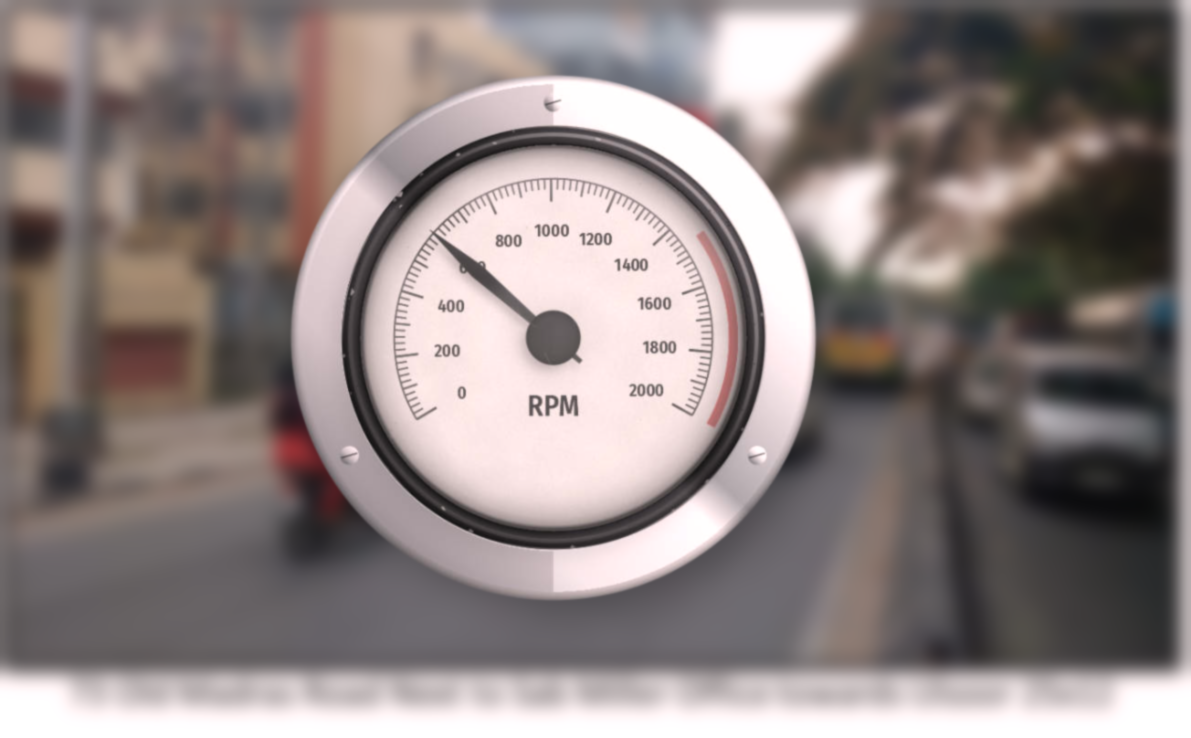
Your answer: 600 rpm
